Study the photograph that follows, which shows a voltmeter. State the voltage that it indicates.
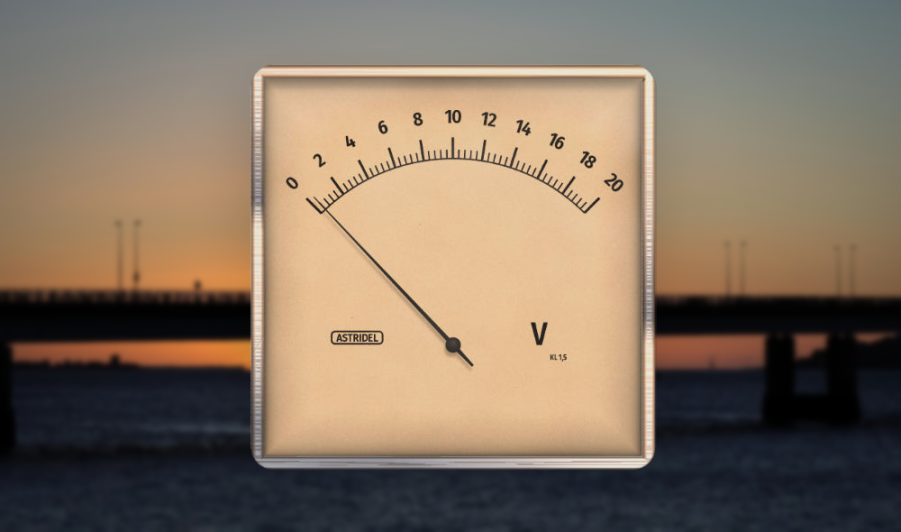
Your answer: 0.4 V
